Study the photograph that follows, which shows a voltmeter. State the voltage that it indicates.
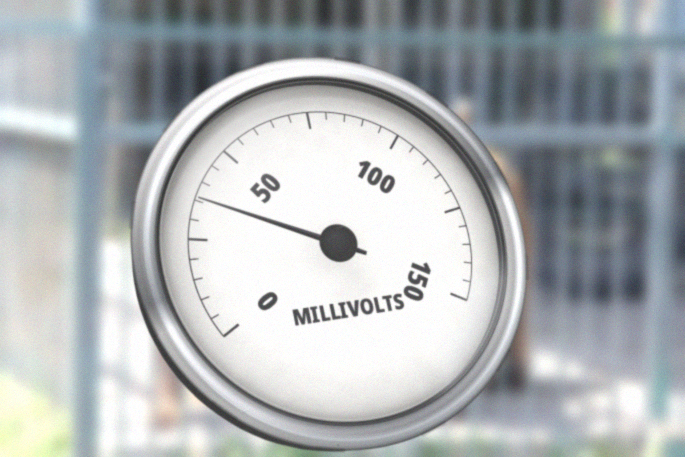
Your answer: 35 mV
